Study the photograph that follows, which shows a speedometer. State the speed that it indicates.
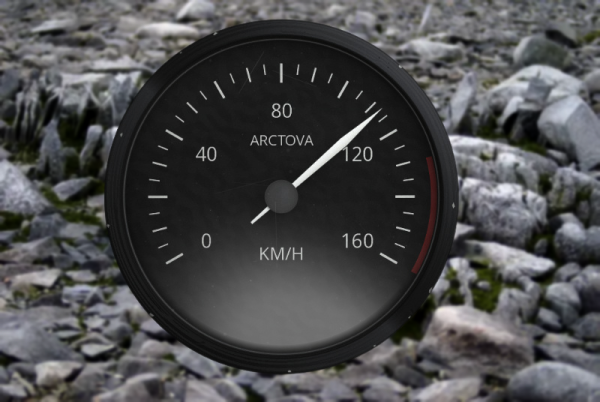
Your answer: 112.5 km/h
